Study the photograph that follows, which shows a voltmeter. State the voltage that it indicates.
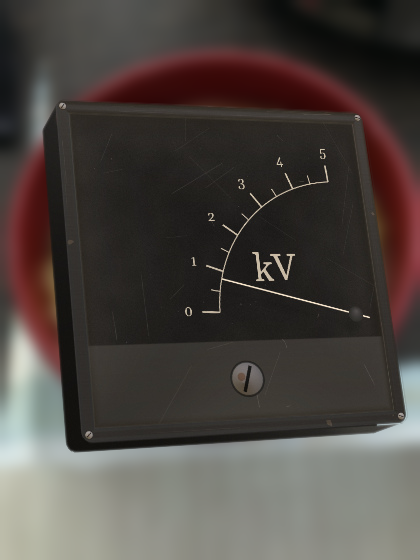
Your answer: 0.75 kV
